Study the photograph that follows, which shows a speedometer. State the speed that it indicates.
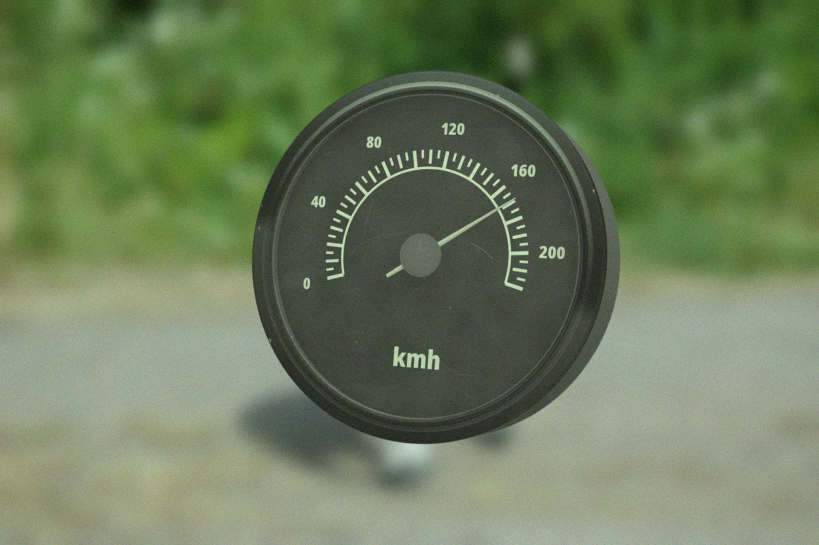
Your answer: 170 km/h
